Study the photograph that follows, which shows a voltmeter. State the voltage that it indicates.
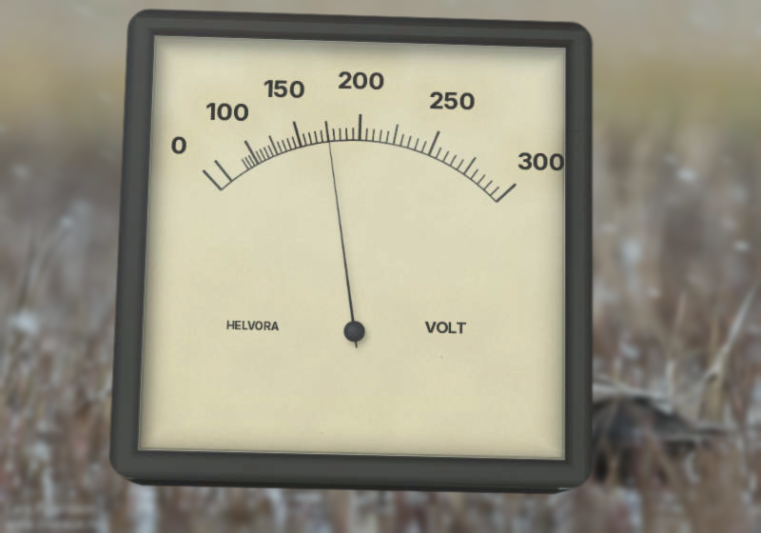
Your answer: 175 V
